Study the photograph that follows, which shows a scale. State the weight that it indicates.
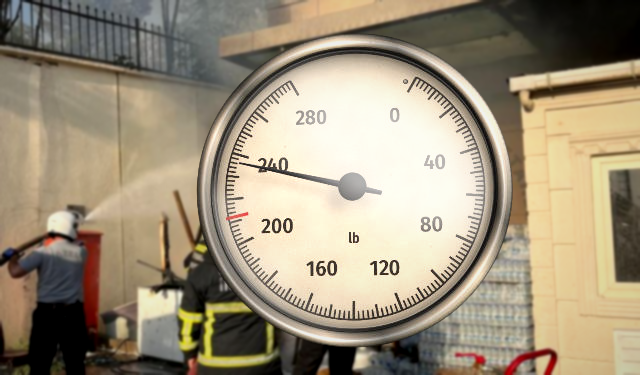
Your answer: 236 lb
